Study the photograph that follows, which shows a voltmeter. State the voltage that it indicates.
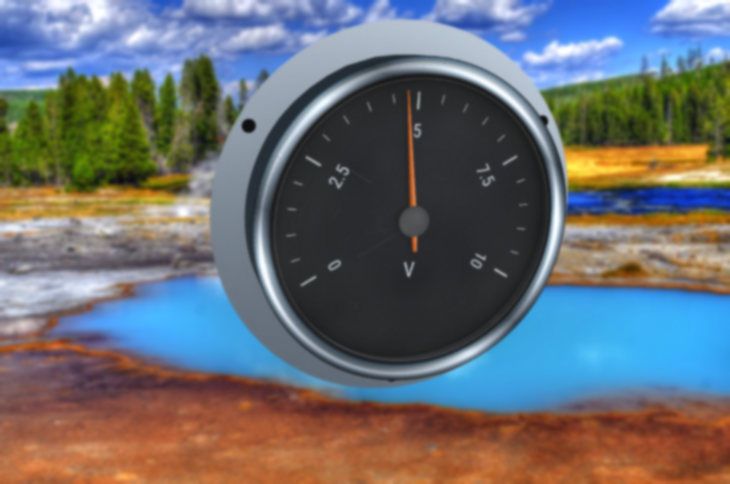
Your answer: 4.75 V
